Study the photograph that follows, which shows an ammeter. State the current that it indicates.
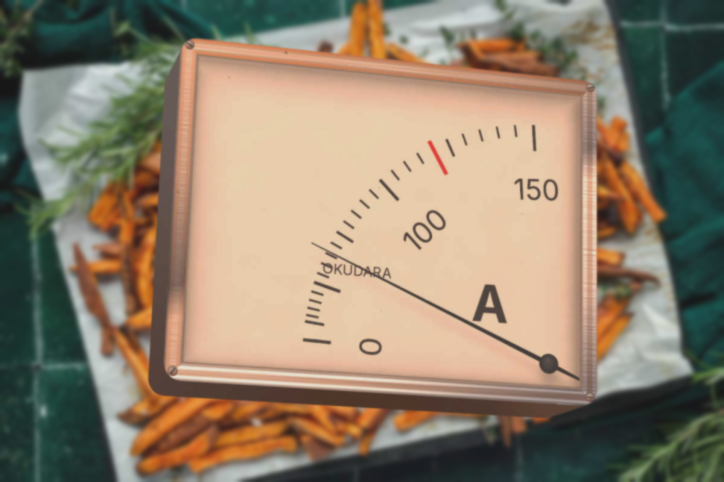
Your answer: 65 A
